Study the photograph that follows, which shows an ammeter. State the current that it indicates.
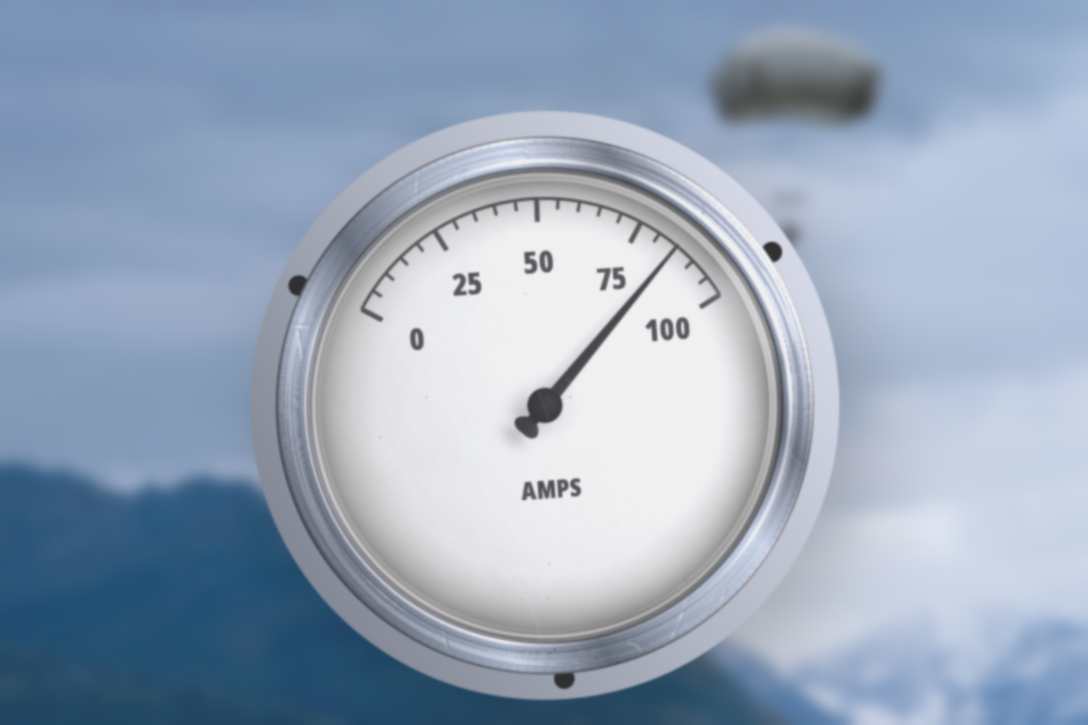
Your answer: 85 A
